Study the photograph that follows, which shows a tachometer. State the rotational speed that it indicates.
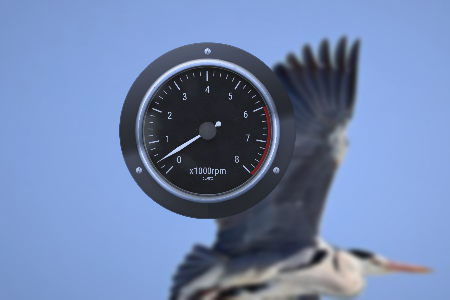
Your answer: 400 rpm
